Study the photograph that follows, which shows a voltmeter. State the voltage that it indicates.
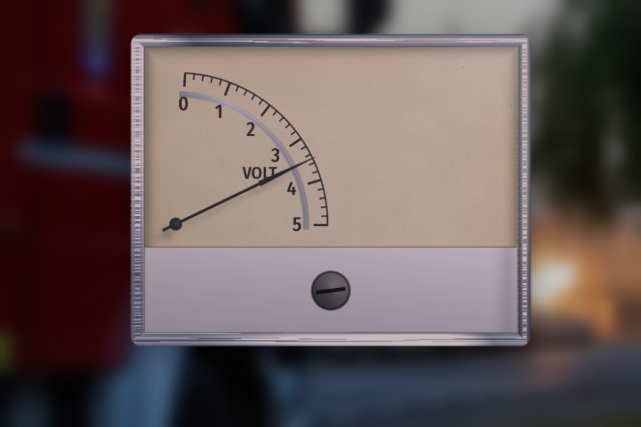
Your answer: 3.5 V
